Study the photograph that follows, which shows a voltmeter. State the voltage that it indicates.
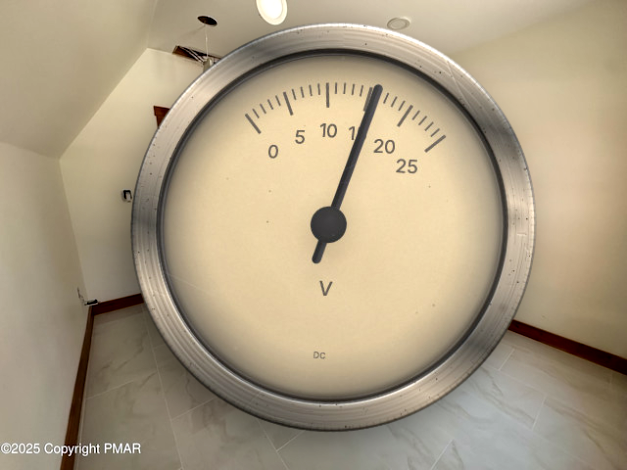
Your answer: 16 V
